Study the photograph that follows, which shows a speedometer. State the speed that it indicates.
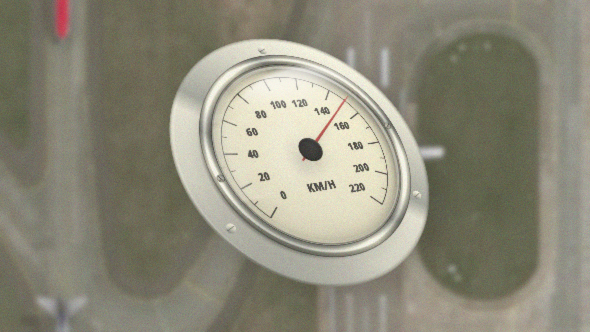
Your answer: 150 km/h
